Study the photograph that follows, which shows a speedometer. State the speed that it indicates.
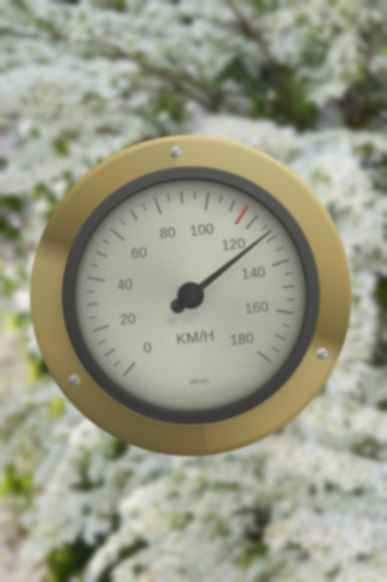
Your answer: 127.5 km/h
